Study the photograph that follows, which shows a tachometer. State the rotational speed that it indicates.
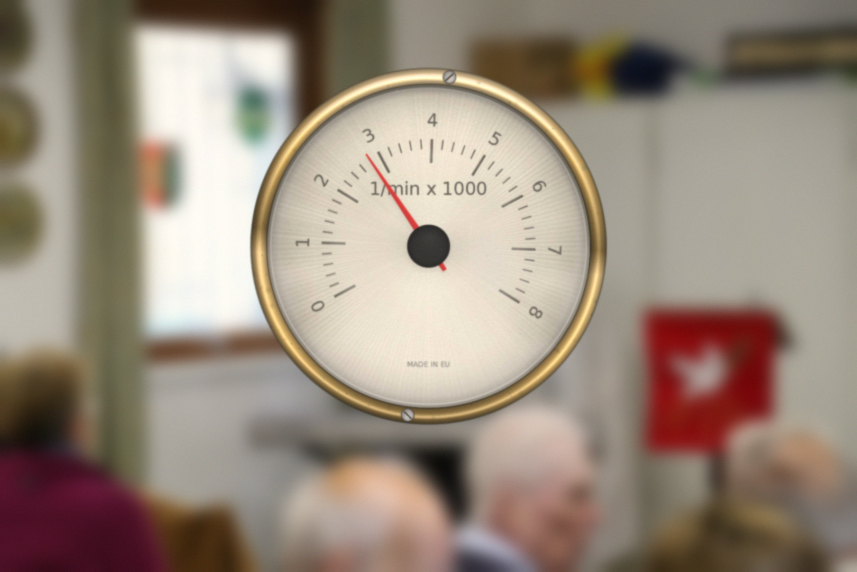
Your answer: 2800 rpm
